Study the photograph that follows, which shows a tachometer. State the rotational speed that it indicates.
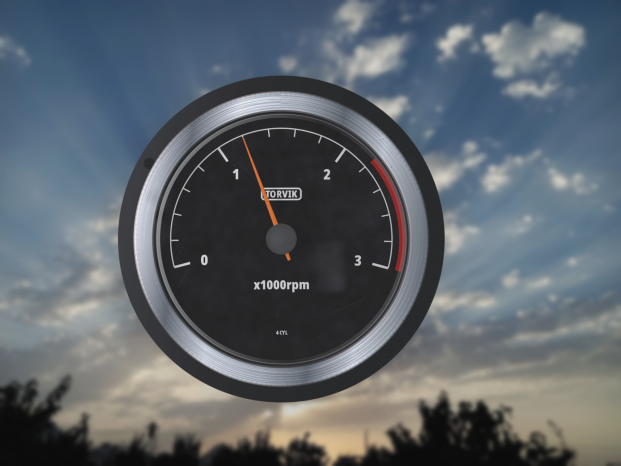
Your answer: 1200 rpm
